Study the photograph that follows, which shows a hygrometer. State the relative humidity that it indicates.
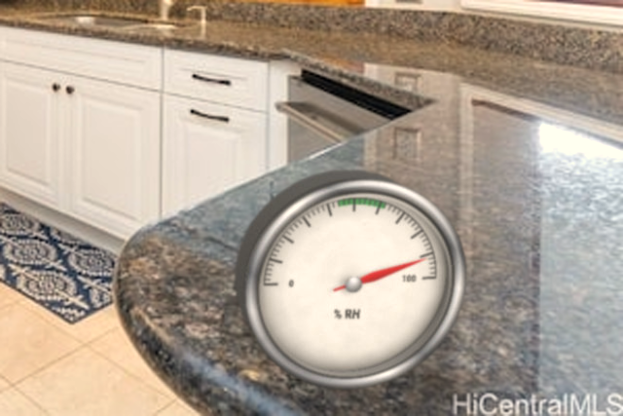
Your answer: 90 %
